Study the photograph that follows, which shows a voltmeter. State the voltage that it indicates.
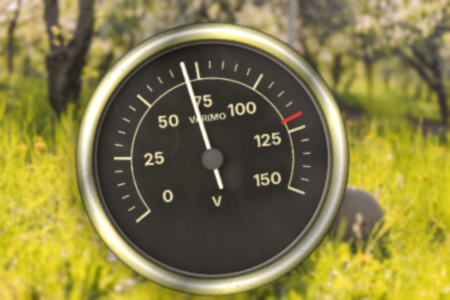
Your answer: 70 V
